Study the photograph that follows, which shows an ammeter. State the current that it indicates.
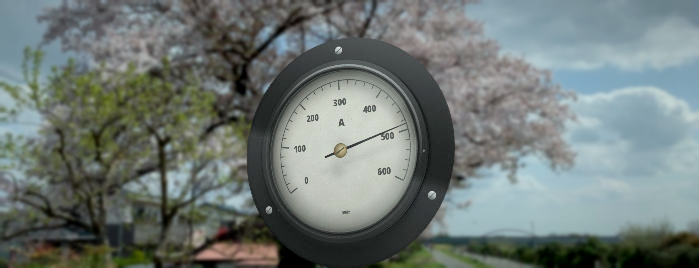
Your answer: 490 A
